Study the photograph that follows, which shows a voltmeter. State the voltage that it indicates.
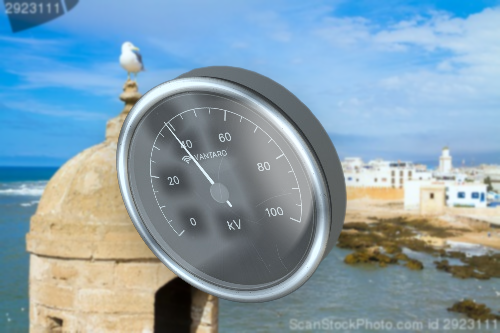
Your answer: 40 kV
